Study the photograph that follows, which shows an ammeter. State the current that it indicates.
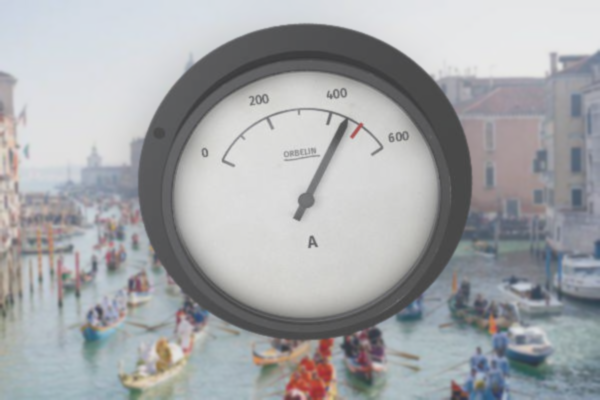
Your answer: 450 A
